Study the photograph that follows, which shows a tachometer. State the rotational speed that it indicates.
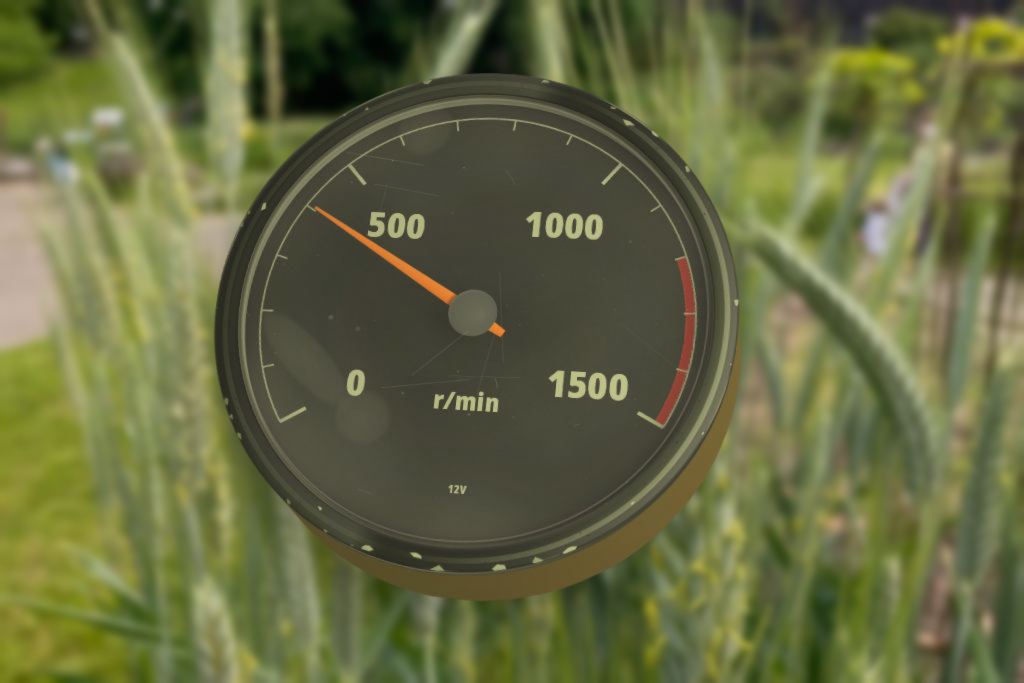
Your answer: 400 rpm
